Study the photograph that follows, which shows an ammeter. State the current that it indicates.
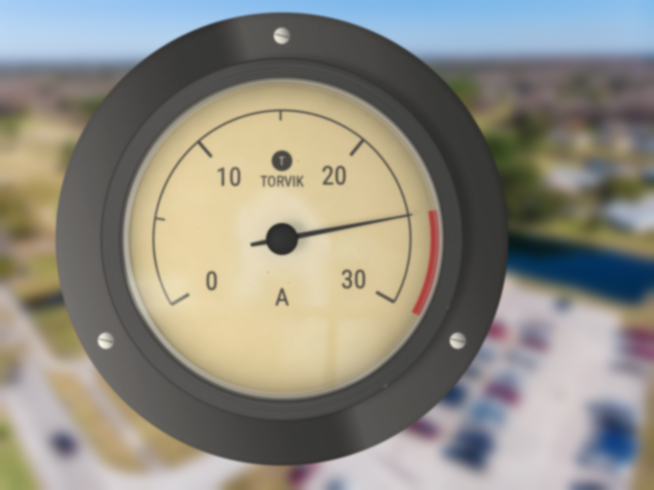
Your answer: 25 A
